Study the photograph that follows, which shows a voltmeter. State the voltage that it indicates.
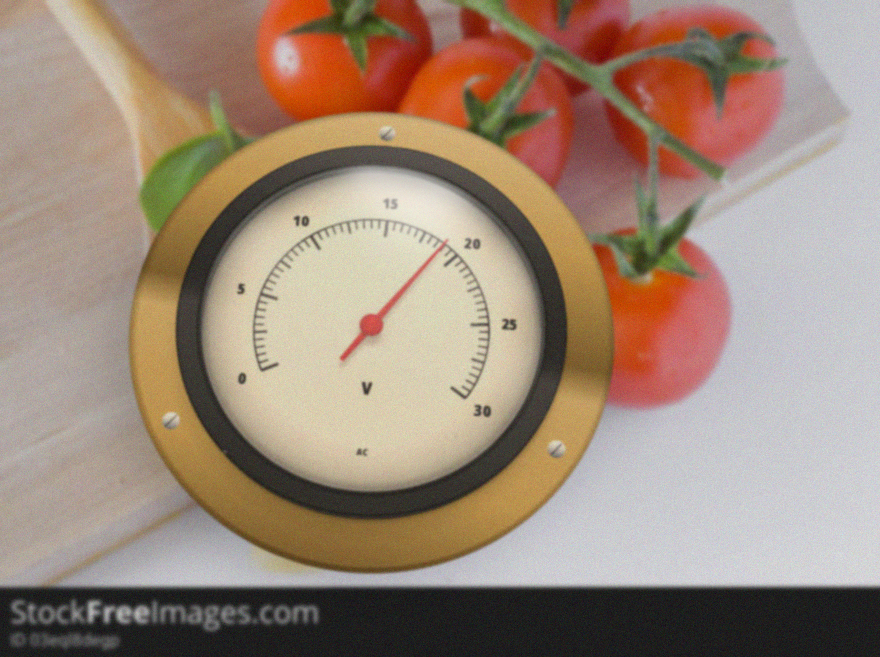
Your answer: 19 V
